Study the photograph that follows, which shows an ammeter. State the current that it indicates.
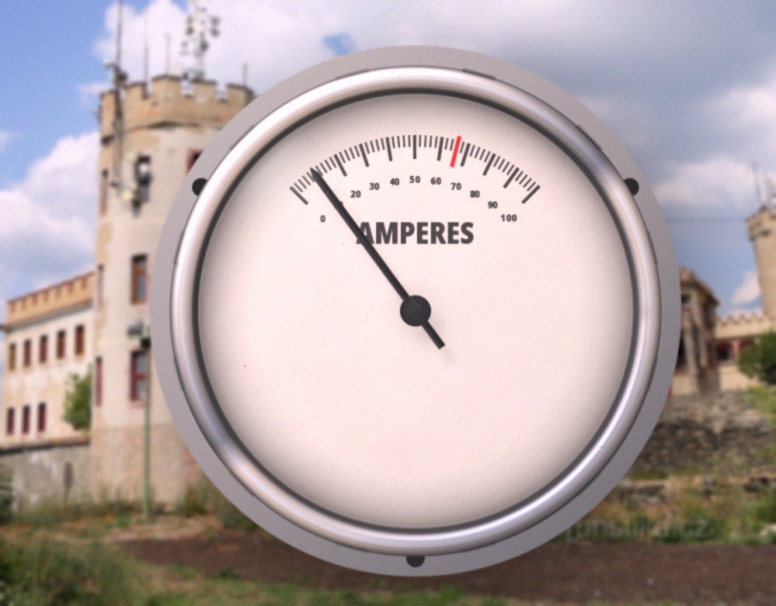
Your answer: 10 A
